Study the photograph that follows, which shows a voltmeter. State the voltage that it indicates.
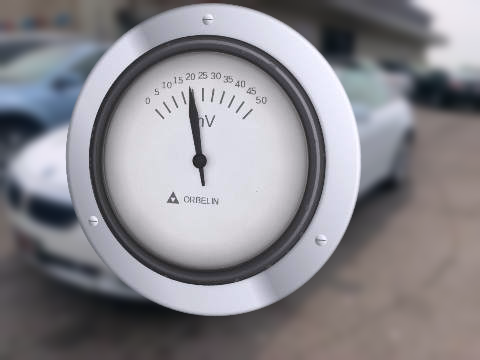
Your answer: 20 mV
